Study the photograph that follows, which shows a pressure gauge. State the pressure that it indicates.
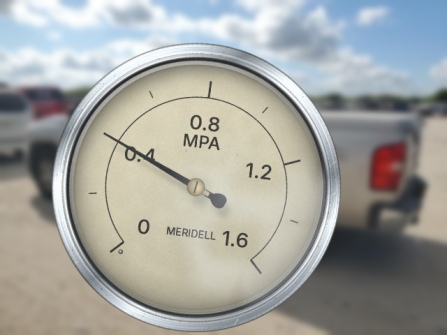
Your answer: 0.4 MPa
